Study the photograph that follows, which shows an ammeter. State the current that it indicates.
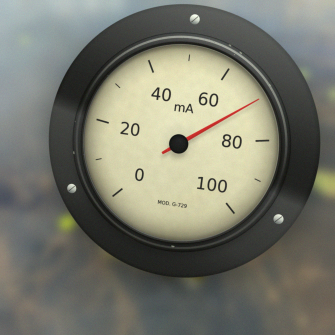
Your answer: 70 mA
